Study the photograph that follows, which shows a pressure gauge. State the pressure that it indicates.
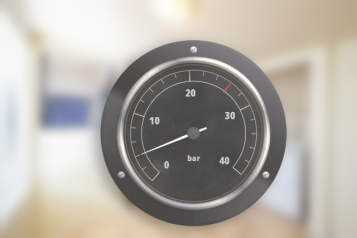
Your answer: 4 bar
